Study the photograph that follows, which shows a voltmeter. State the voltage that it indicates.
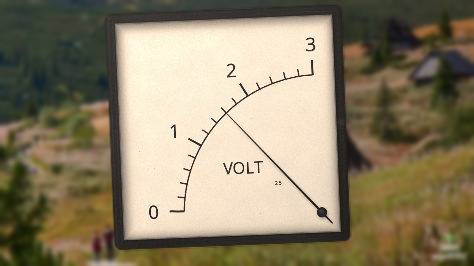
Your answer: 1.6 V
